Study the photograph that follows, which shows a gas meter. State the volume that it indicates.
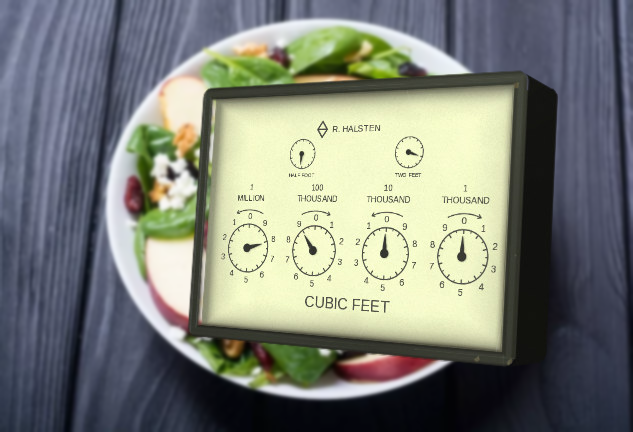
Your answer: 790000 ft³
